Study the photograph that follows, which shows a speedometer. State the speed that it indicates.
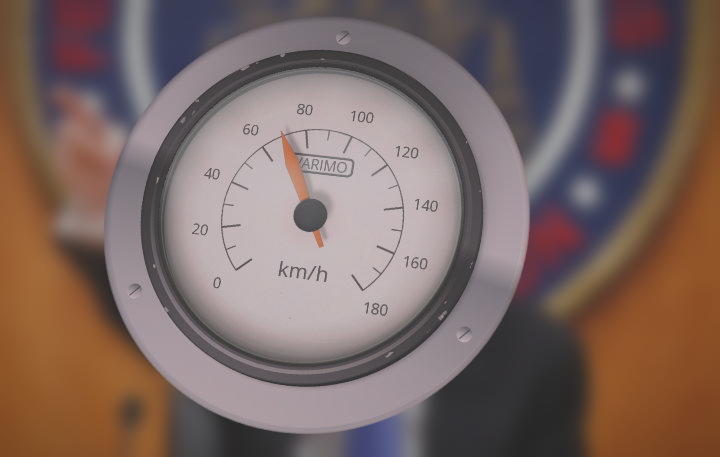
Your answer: 70 km/h
